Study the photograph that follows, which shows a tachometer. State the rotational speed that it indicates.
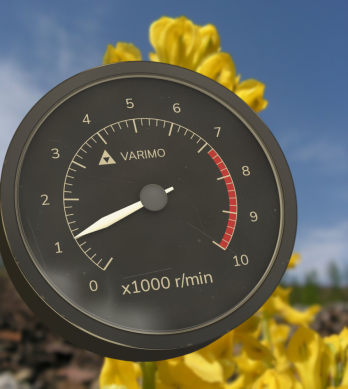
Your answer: 1000 rpm
